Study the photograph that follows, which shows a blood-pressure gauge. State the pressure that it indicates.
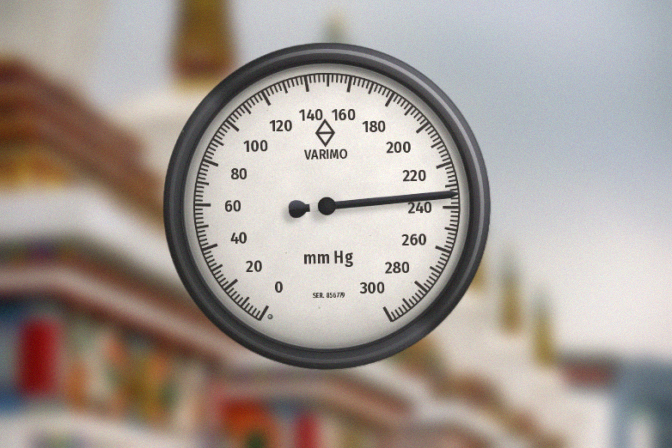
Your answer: 234 mmHg
